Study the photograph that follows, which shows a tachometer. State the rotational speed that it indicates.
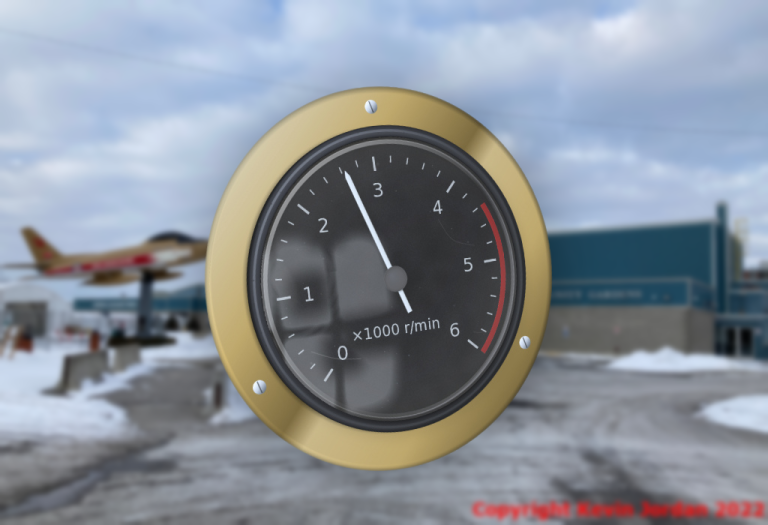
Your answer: 2600 rpm
